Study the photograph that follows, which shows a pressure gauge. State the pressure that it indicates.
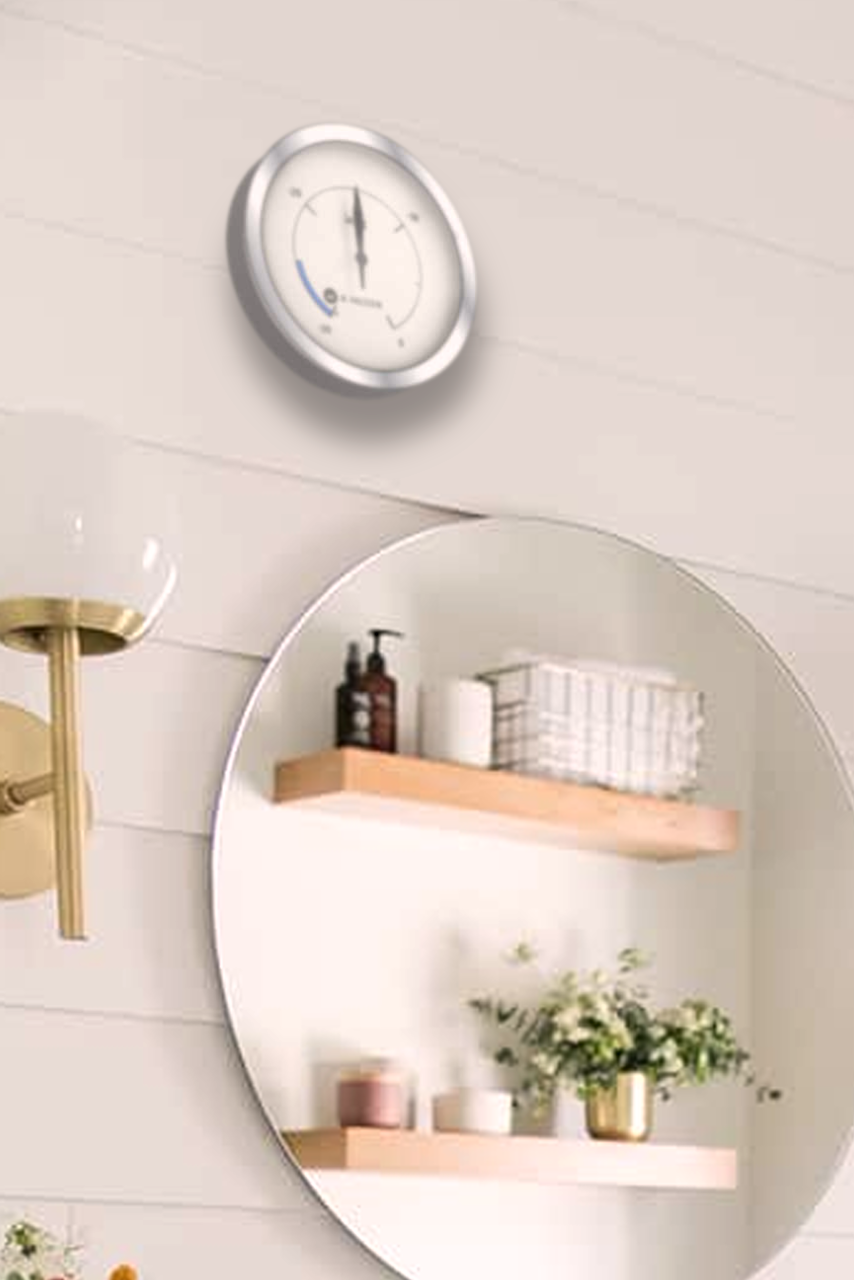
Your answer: -15 inHg
